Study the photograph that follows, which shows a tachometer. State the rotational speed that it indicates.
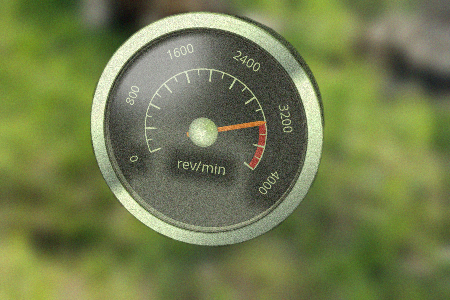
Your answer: 3200 rpm
